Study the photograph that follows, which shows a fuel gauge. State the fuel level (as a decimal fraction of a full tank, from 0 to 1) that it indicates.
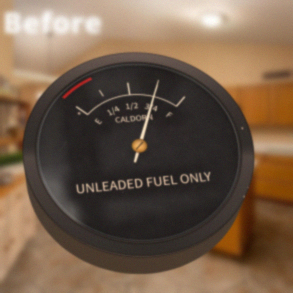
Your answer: 0.75
